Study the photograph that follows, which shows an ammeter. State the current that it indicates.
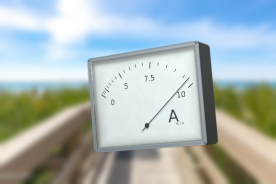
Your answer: 9.75 A
